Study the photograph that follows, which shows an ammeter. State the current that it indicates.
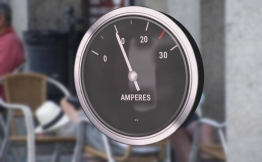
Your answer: 10 A
